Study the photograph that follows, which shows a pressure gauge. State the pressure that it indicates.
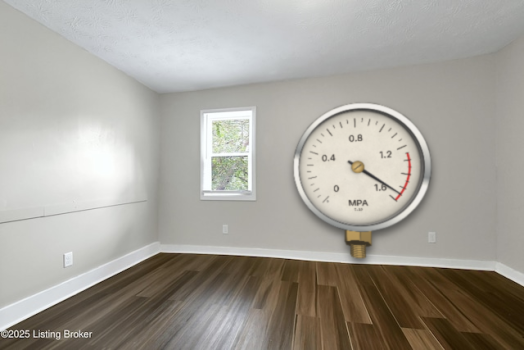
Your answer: 1.55 MPa
